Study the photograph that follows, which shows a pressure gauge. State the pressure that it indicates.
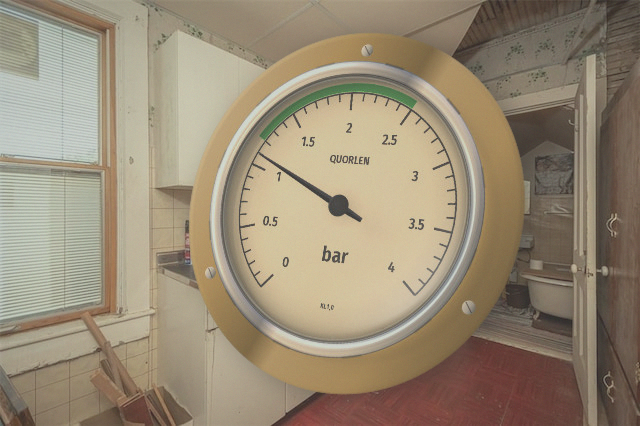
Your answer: 1.1 bar
